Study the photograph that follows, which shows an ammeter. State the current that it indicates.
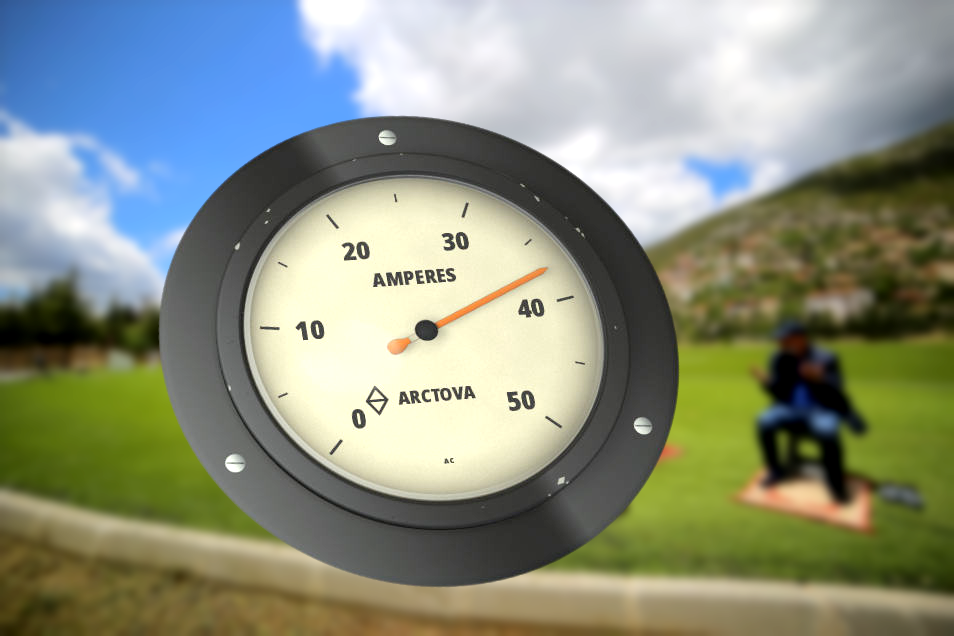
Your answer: 37.5 A
